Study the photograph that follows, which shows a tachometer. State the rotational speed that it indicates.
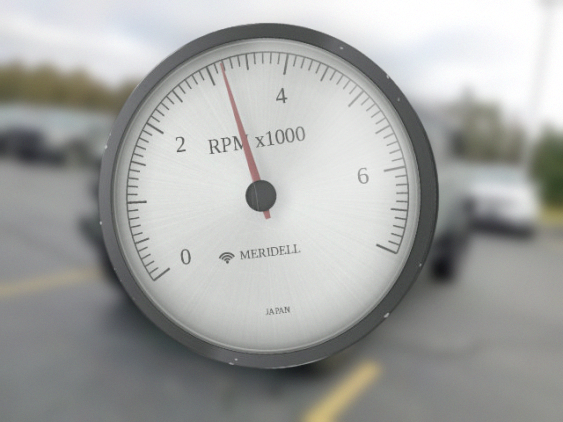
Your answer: 3200 rpm
